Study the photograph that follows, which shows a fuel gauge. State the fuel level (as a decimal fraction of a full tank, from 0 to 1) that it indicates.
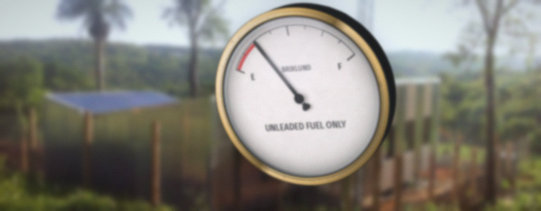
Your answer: 0.25
